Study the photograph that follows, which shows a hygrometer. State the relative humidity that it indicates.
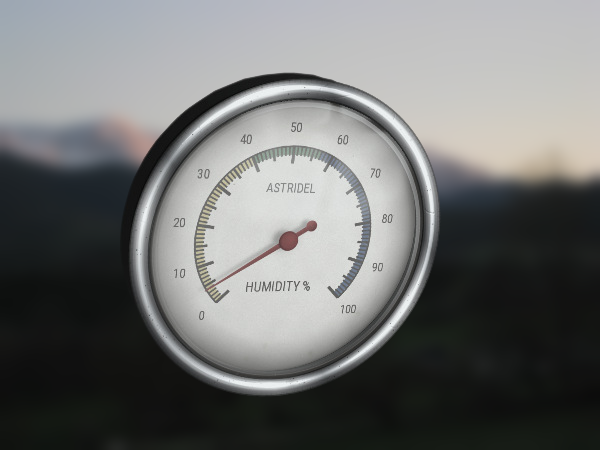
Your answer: 5 %
